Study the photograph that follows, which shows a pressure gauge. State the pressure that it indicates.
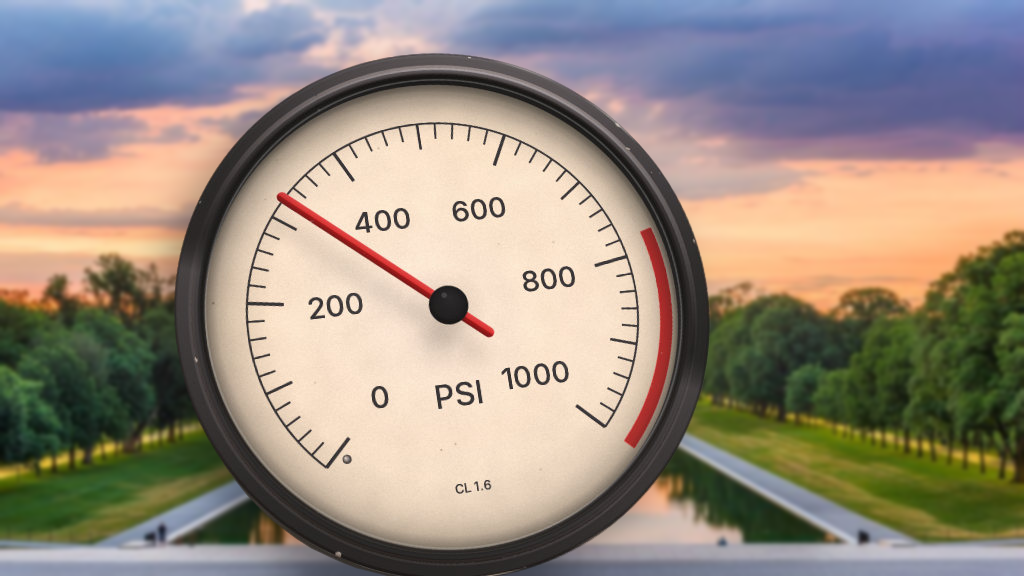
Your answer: 320 psi
